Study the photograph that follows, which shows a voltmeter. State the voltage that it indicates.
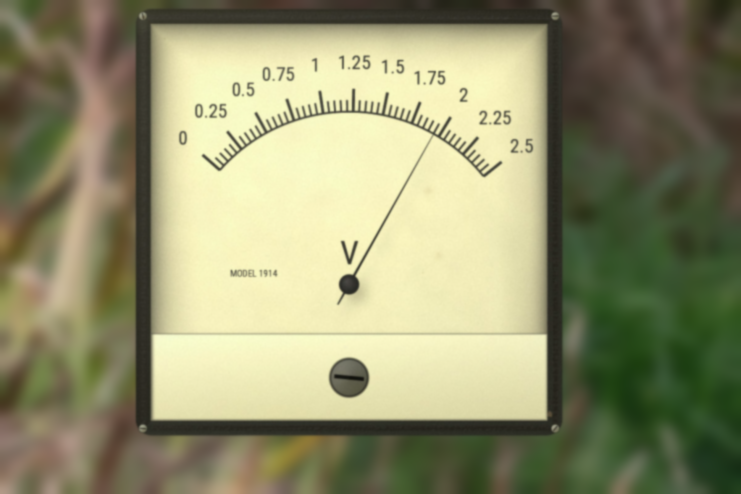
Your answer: 1.95 V
